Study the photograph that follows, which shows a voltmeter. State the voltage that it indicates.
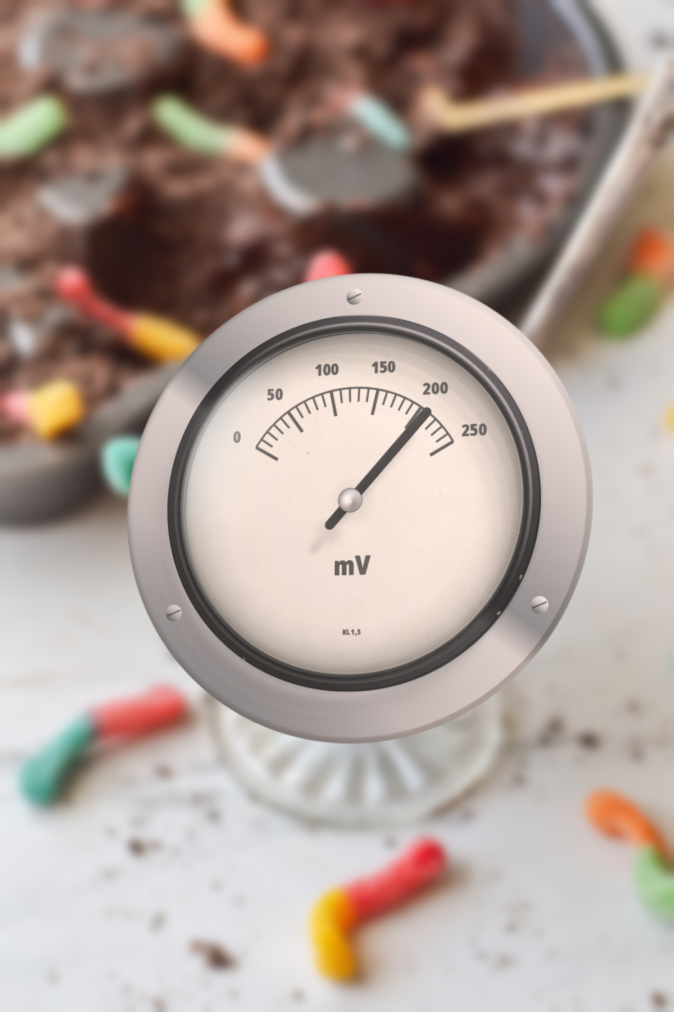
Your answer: 210 mV
